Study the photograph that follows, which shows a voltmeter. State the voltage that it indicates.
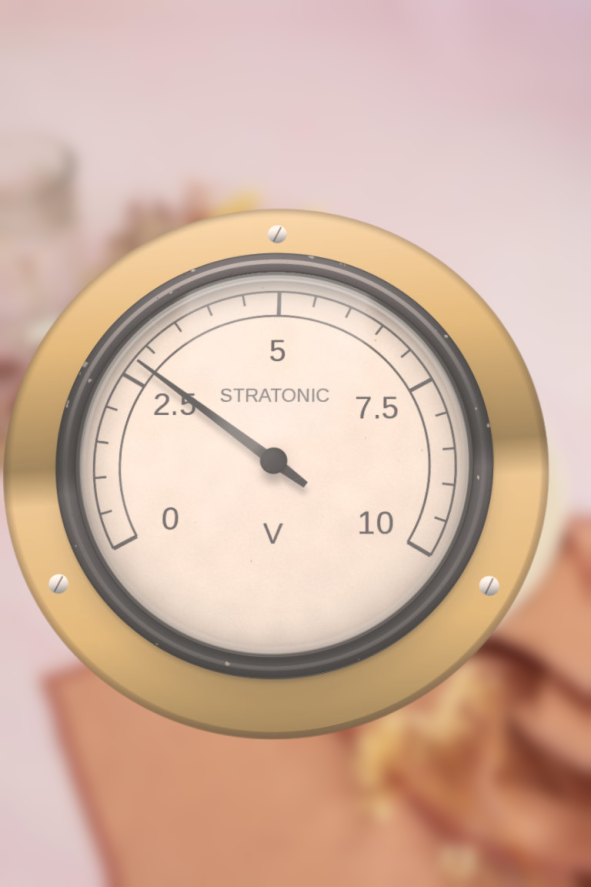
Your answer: 2.75 V
